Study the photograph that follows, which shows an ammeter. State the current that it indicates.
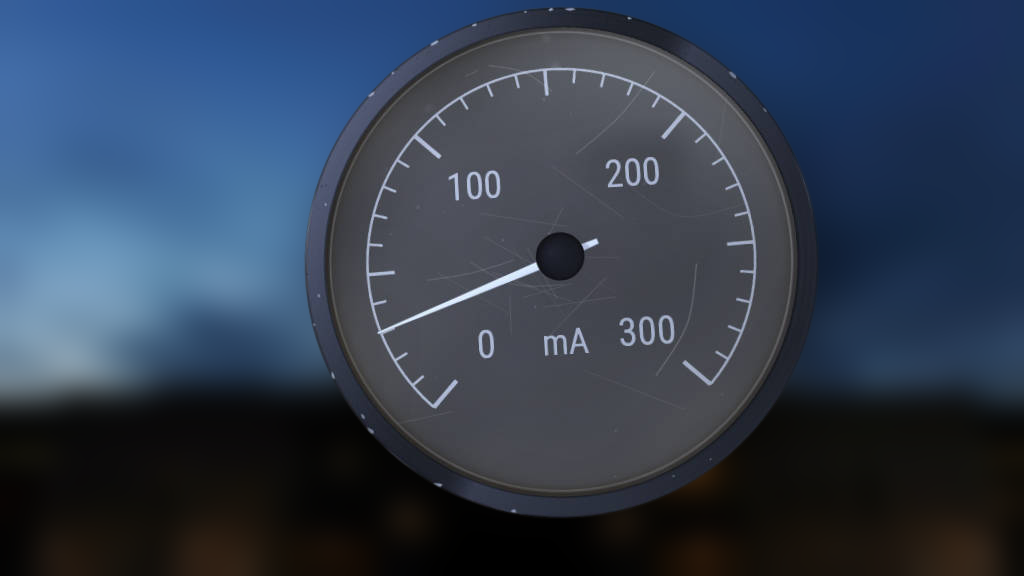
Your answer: 30 mA
